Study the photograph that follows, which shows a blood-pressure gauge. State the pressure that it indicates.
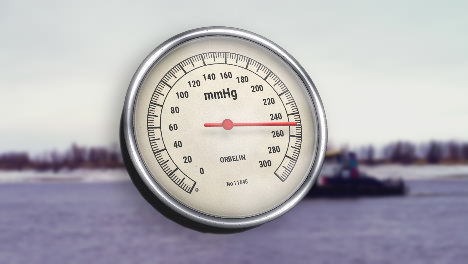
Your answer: 250 mmHg
